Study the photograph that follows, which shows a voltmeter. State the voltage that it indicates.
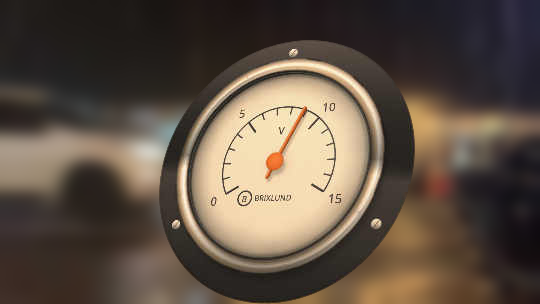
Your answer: 9 V
